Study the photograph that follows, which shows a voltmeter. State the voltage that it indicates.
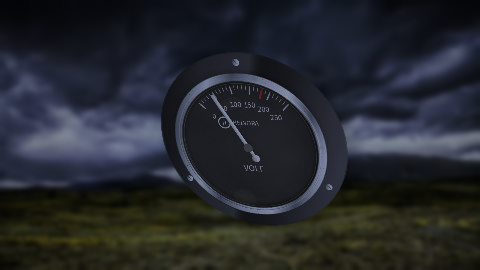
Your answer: 50 V
